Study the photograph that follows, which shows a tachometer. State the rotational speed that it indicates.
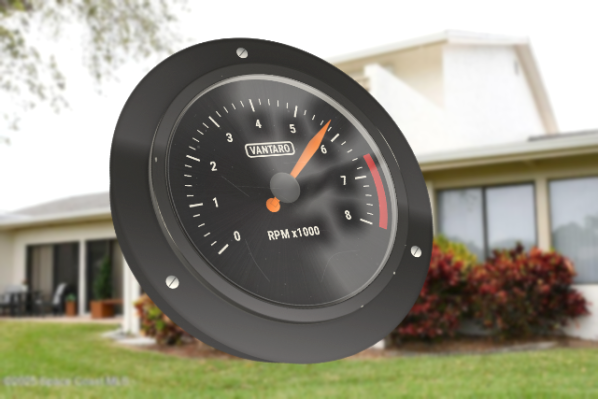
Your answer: 5700 rpm
